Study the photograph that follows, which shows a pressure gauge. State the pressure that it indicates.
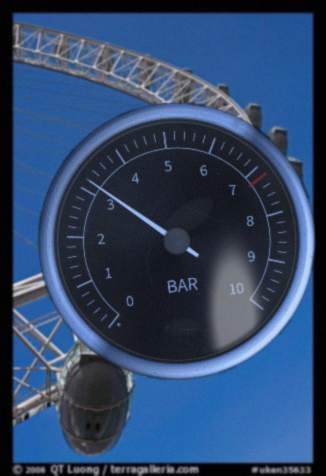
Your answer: 3.2 bar
